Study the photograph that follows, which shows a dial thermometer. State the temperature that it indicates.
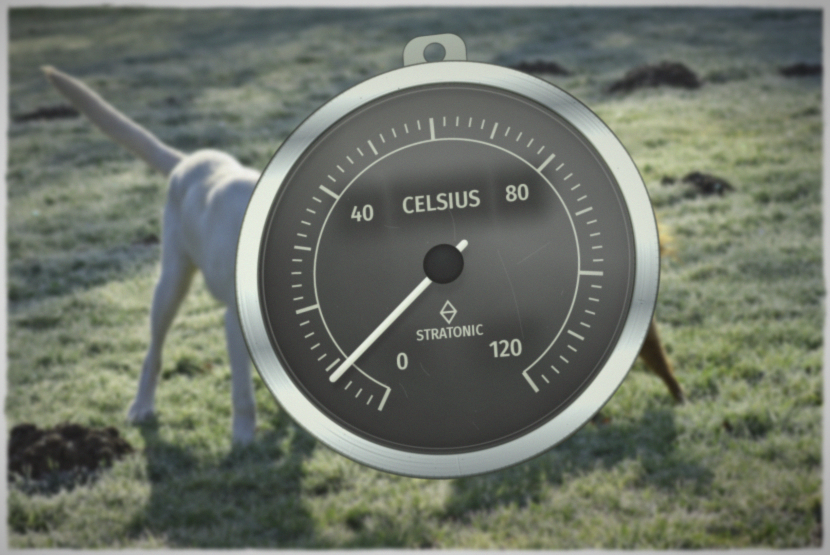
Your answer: 8 °C
